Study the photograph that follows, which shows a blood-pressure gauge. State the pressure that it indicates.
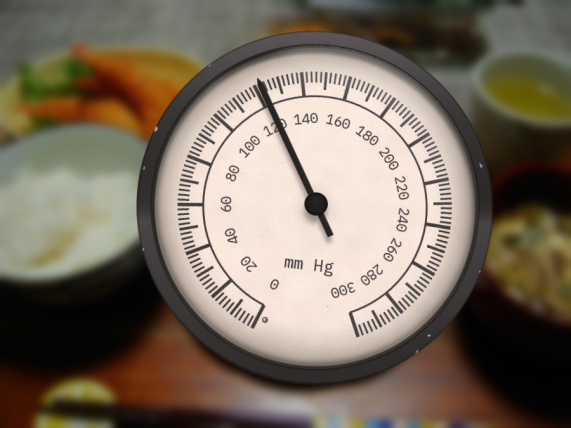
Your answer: 122 mmHg
